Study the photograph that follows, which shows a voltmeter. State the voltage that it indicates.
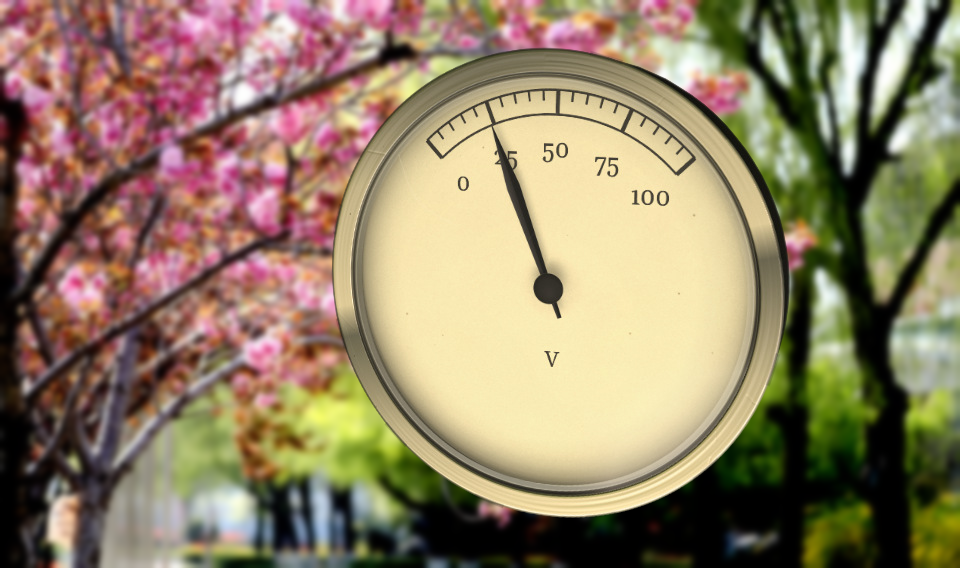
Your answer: 25 V
